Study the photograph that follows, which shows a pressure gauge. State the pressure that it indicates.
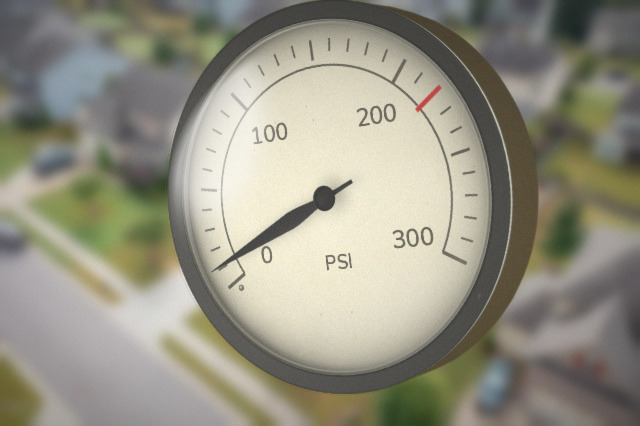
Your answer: 10 psi
